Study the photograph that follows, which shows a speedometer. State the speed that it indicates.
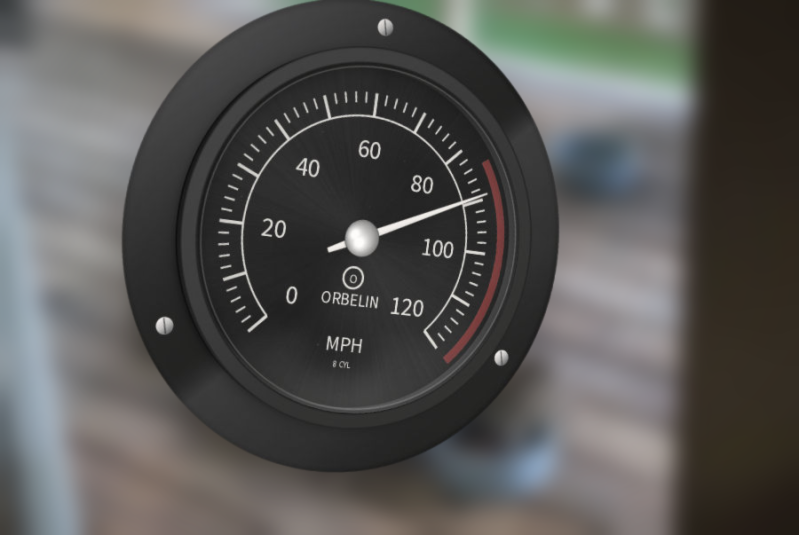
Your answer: 89 mph
